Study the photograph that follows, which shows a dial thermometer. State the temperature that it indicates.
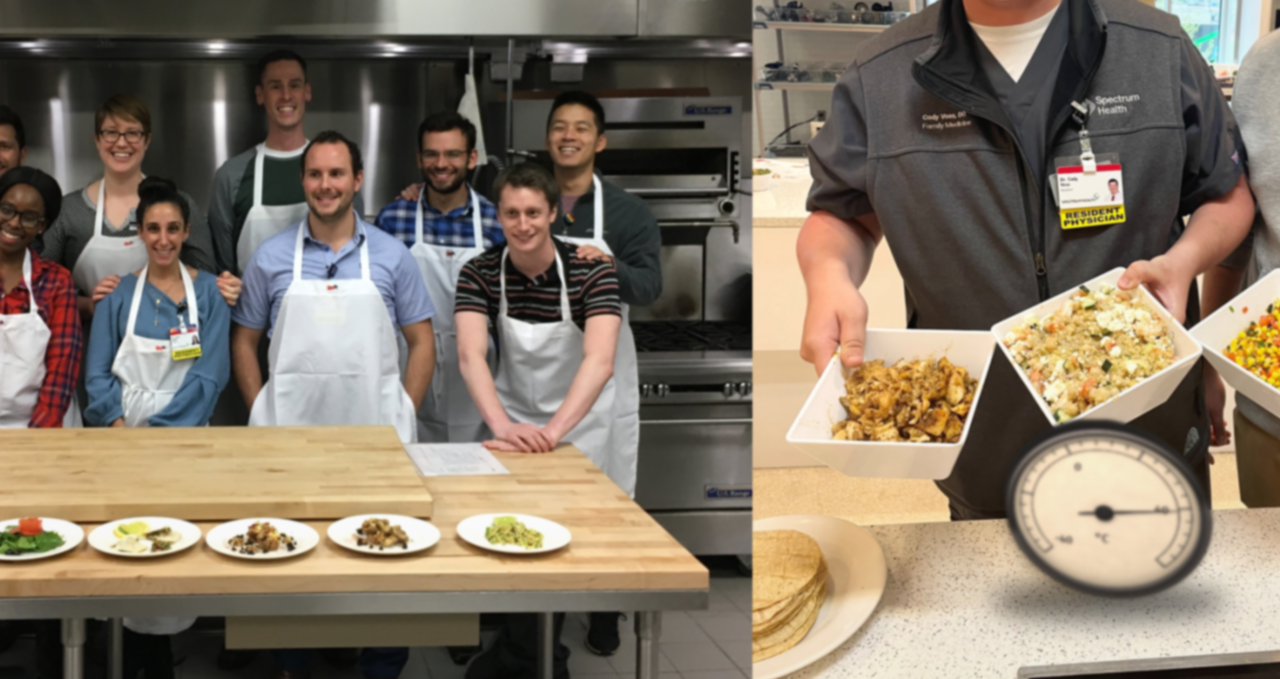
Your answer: 40 °C
